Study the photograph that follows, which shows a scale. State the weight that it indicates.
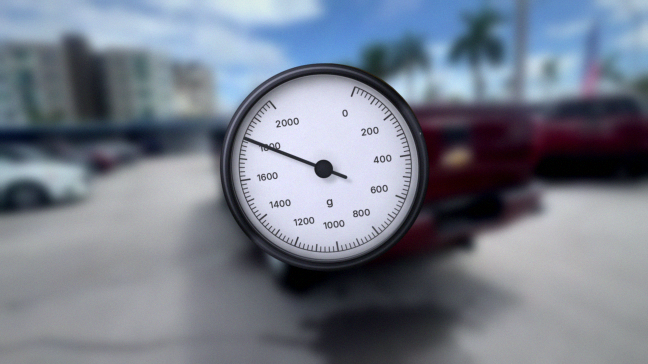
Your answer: 1800 g
